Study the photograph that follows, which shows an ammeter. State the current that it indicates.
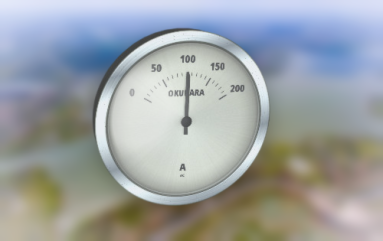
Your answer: 100 A
